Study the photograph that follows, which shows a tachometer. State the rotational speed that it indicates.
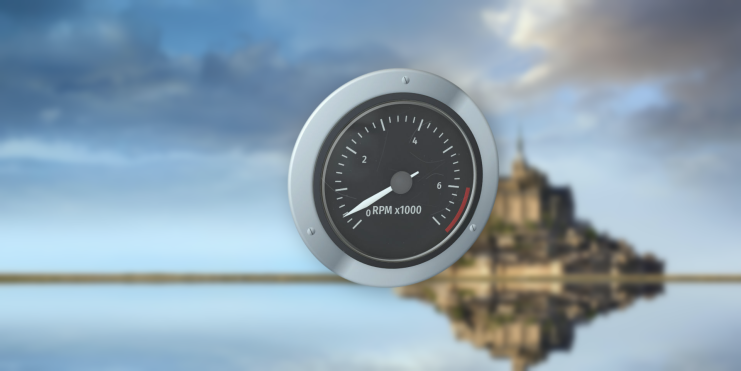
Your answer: 400 rpm
